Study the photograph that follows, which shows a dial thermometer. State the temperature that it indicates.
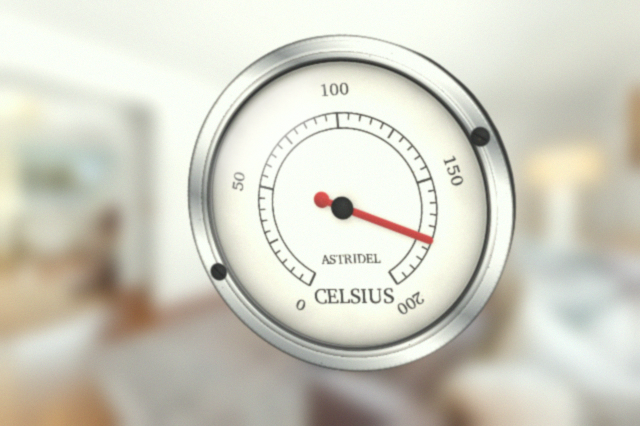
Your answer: 175 °C
